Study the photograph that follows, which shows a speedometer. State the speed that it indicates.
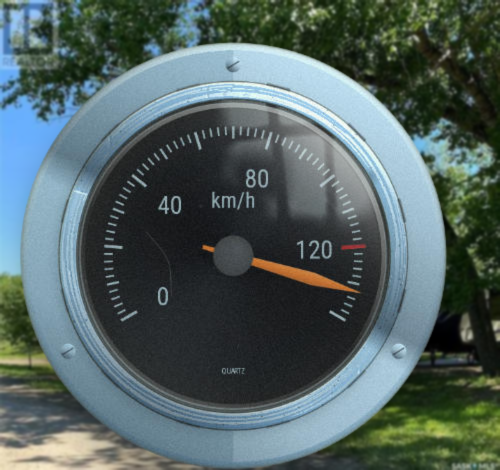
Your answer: 132 km/h
